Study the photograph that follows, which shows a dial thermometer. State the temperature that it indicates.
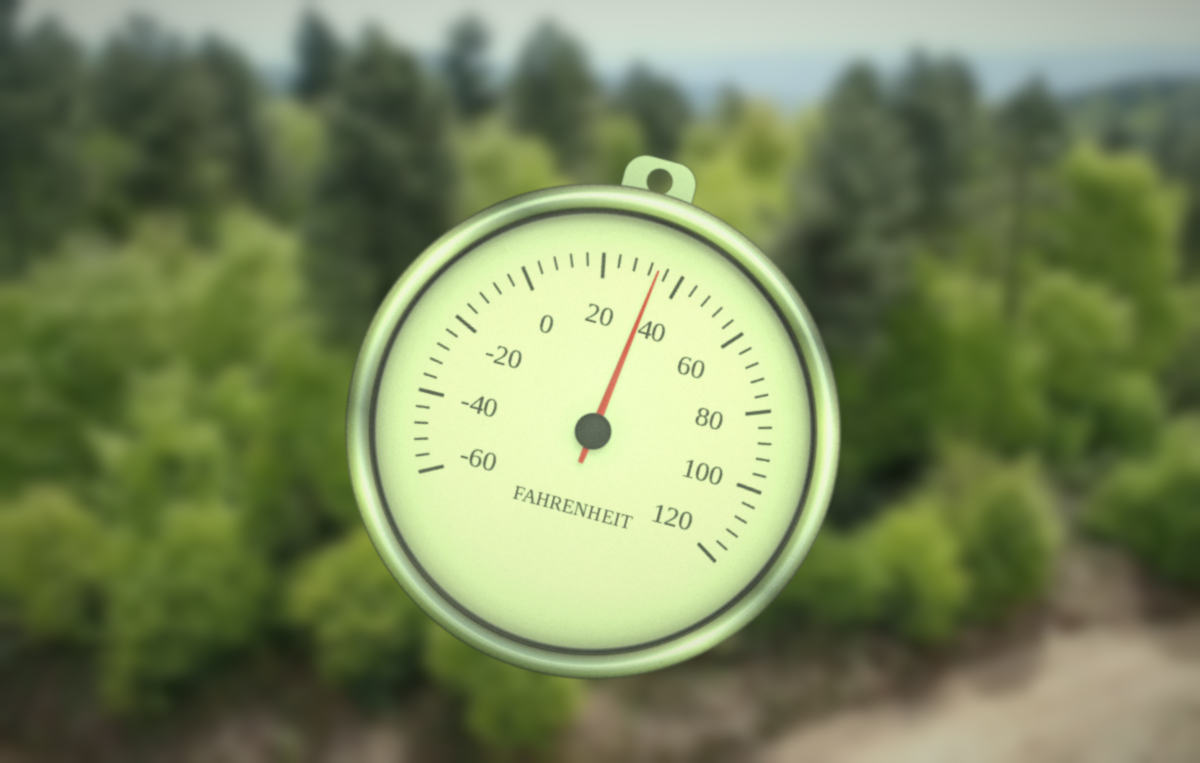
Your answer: 34 °F
